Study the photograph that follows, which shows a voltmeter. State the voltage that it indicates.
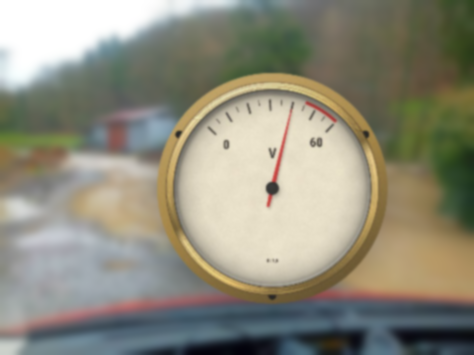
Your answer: 40 V
